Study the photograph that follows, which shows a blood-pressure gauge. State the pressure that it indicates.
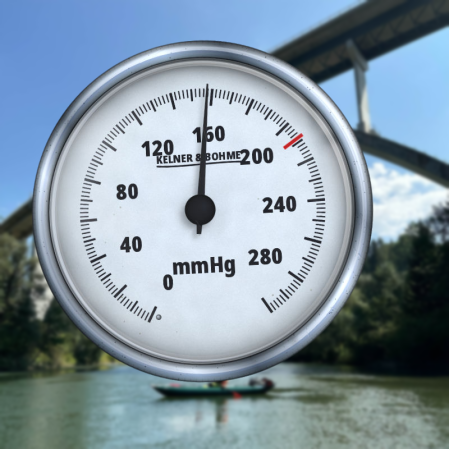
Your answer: 158 mmHg
